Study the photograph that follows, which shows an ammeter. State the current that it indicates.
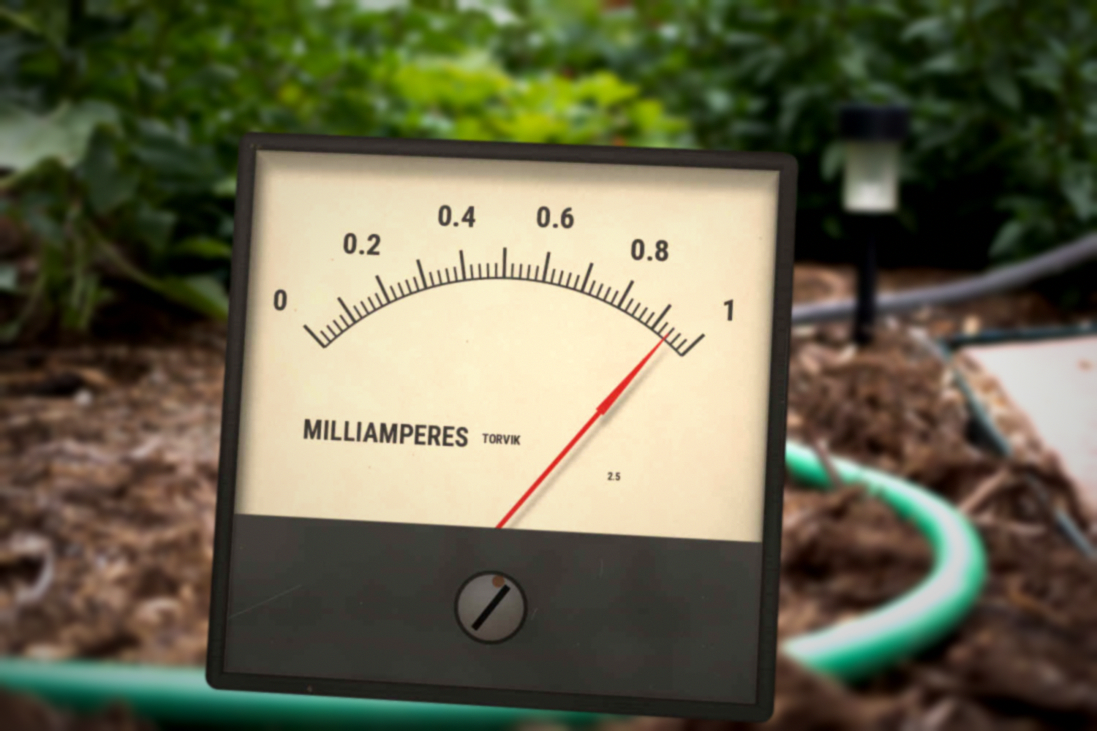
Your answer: 0.94 mA
